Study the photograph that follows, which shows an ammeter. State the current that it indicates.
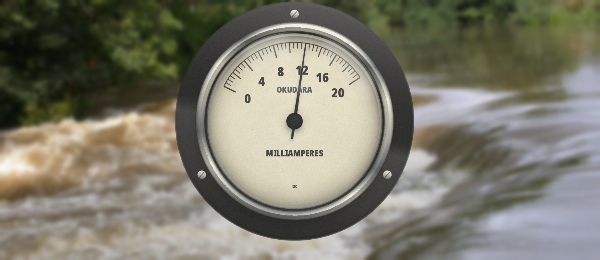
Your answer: 12 mA
